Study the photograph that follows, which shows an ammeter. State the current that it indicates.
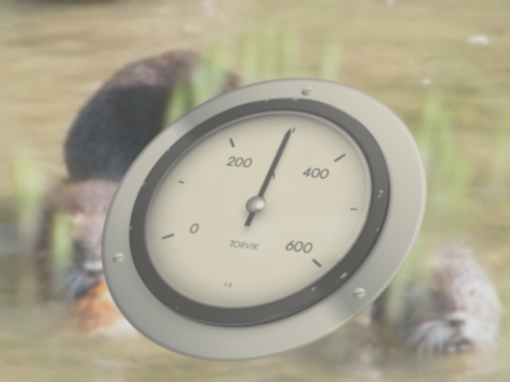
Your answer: 300 A
